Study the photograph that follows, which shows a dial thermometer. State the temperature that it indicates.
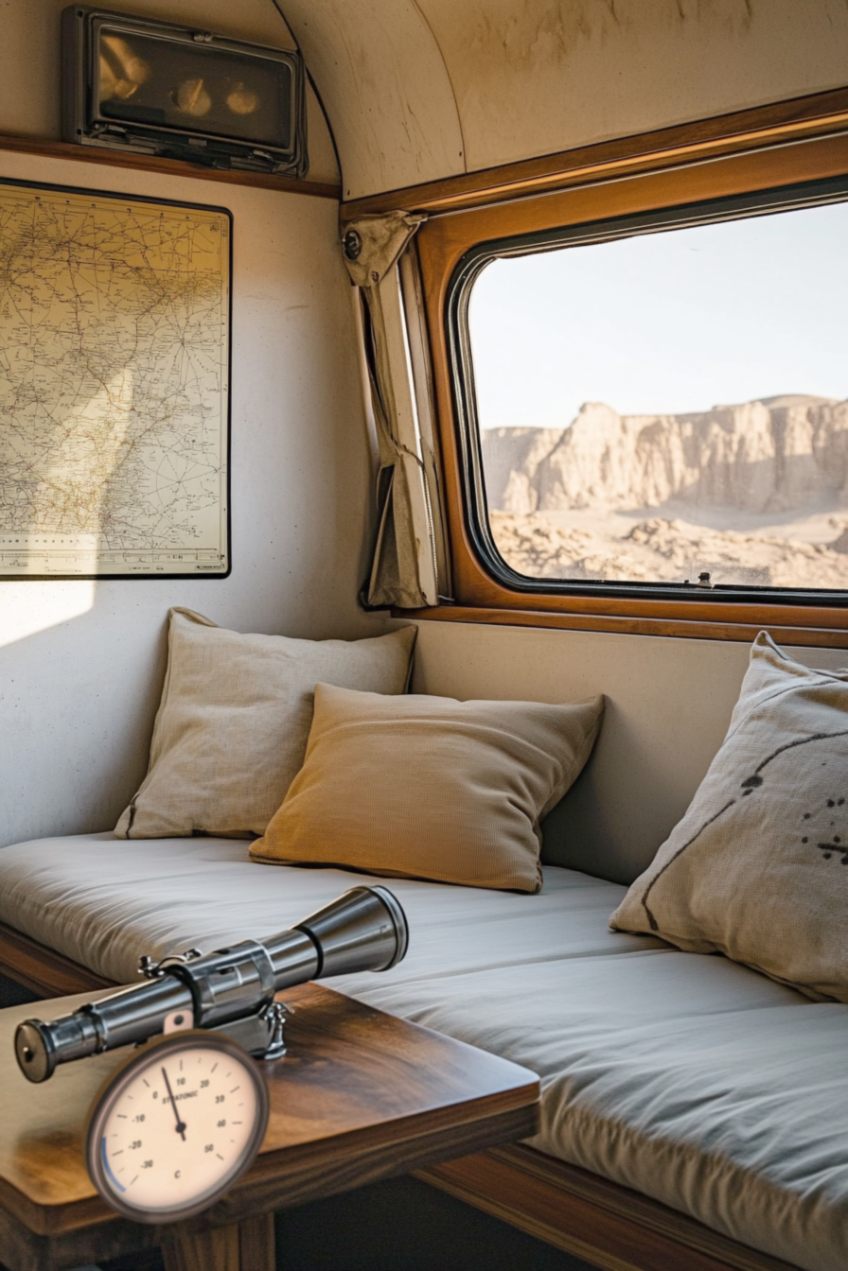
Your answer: 5 °C
